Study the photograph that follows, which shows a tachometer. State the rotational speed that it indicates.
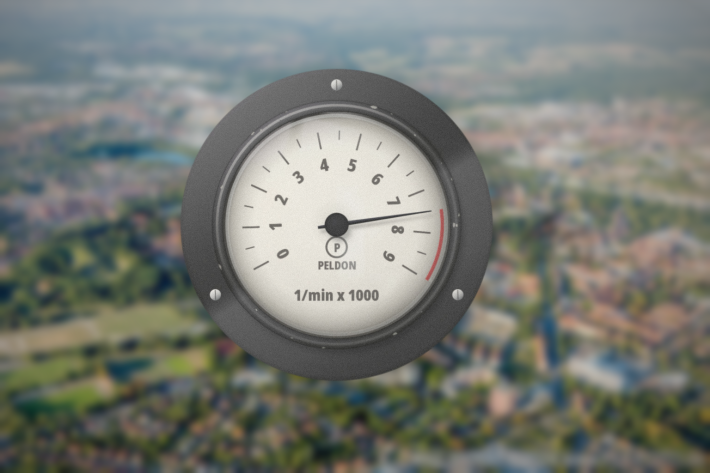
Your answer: 7500 rpm
